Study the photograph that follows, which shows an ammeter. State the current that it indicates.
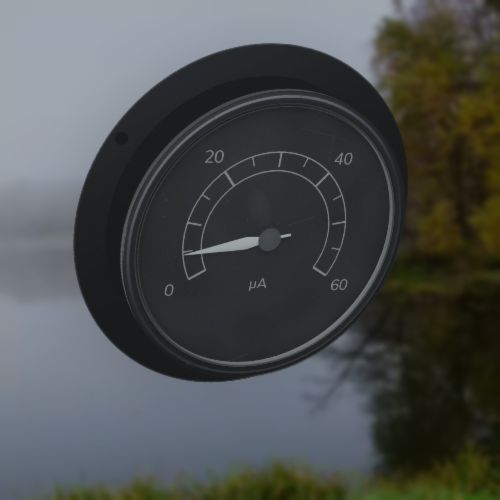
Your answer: 5 µA
